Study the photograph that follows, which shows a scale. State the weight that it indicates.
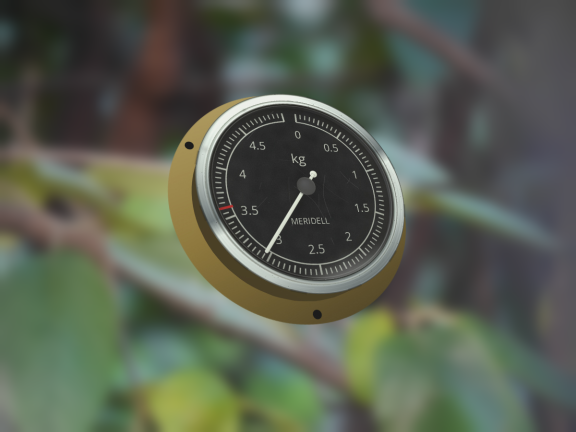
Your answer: 3.05 kg
